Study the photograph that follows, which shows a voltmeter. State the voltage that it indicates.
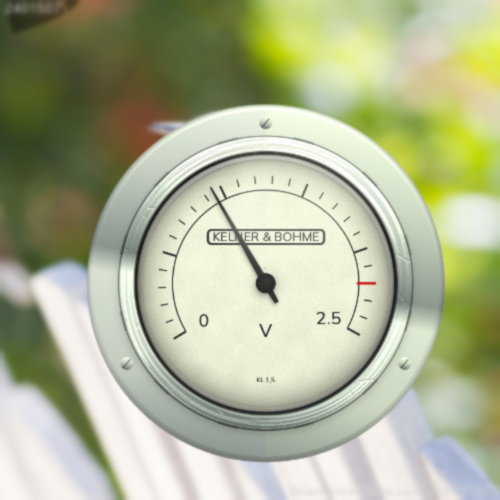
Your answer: 0.95 V
